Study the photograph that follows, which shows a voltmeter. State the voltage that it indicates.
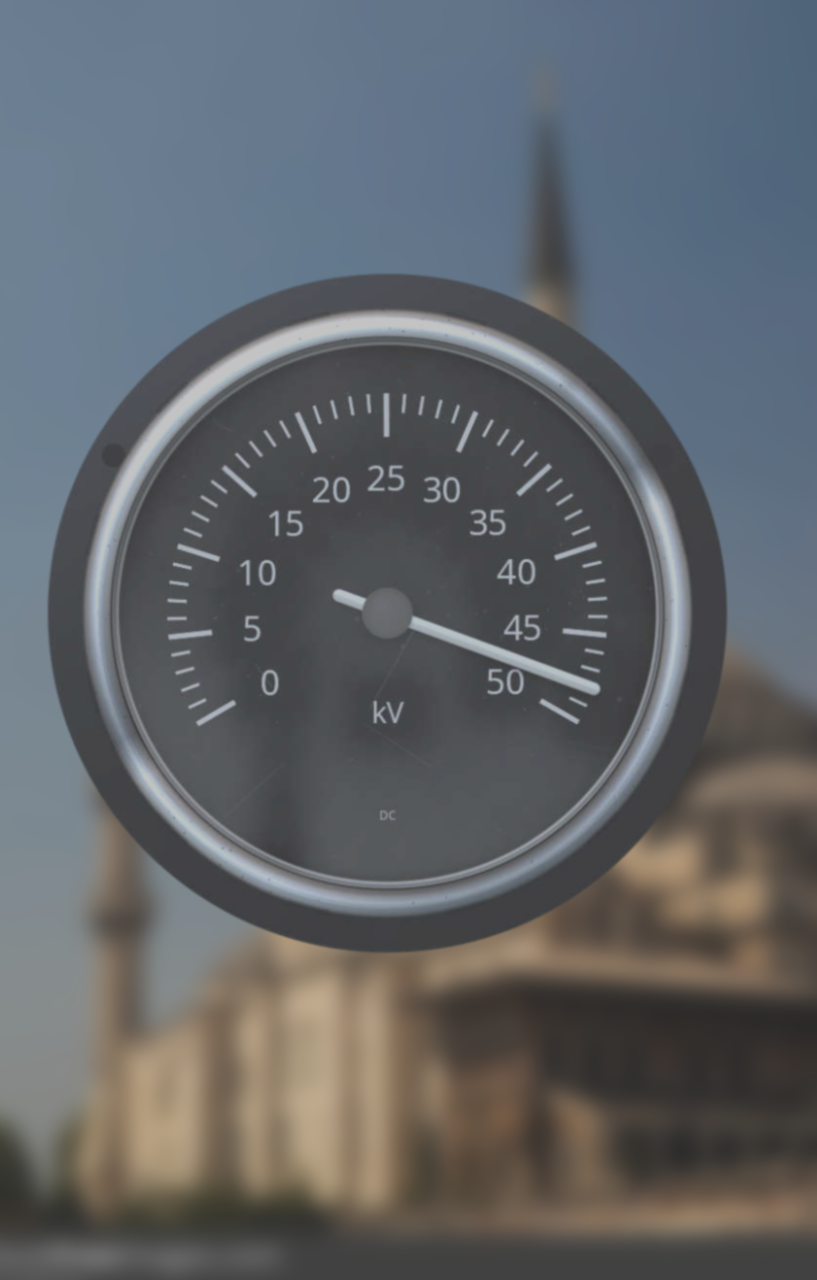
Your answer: 48 kV
